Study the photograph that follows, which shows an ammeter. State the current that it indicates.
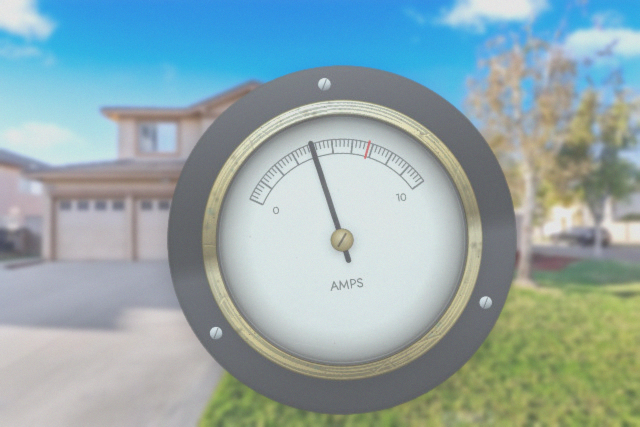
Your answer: 4 A
